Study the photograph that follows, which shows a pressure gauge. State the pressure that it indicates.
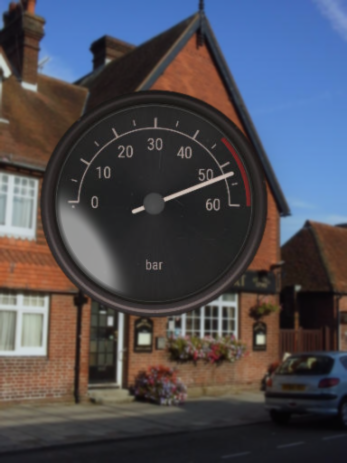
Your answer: 52.5 bar
